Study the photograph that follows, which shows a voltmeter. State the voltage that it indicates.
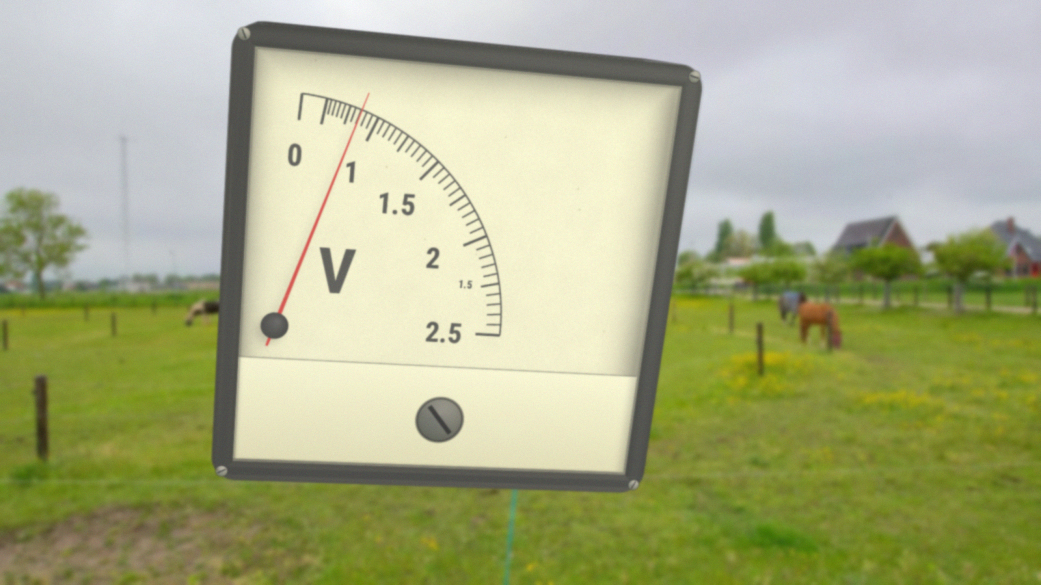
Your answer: 0.85 V
